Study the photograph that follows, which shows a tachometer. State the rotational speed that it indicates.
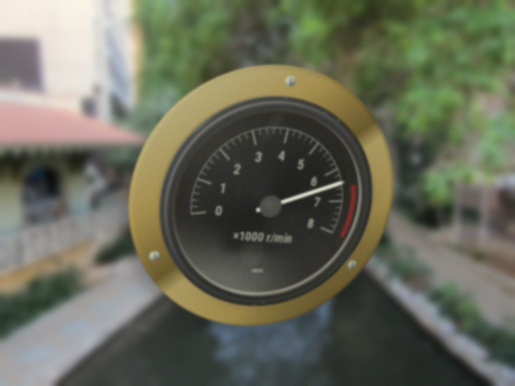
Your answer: 6400 rpm
